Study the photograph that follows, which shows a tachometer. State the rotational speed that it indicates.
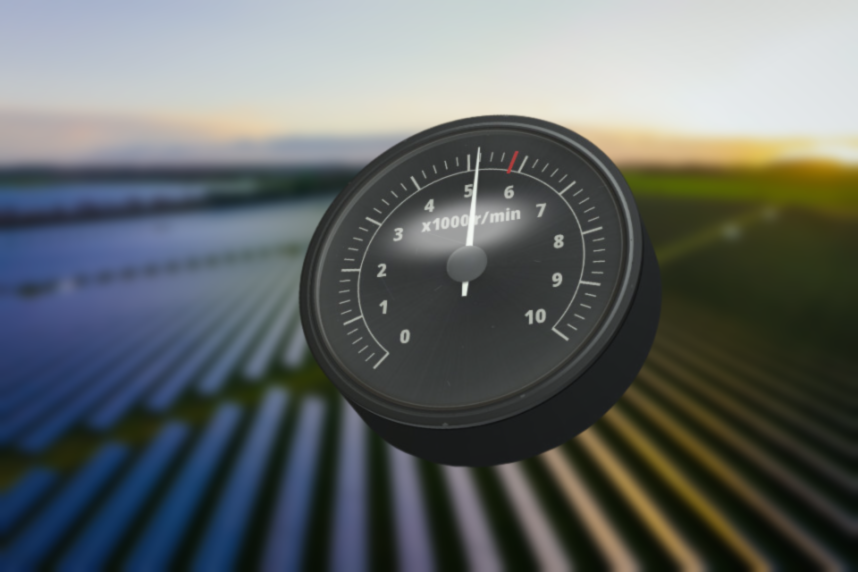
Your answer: 5200 rpm
